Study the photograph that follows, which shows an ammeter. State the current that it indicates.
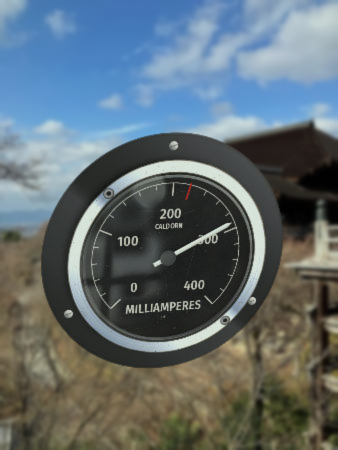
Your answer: 290 mA
